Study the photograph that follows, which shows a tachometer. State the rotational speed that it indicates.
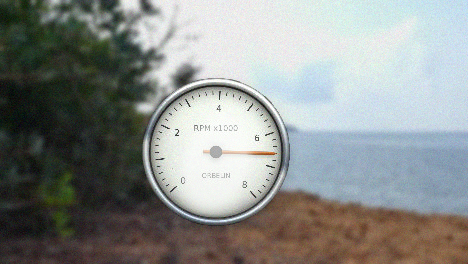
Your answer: 6600 rpm
